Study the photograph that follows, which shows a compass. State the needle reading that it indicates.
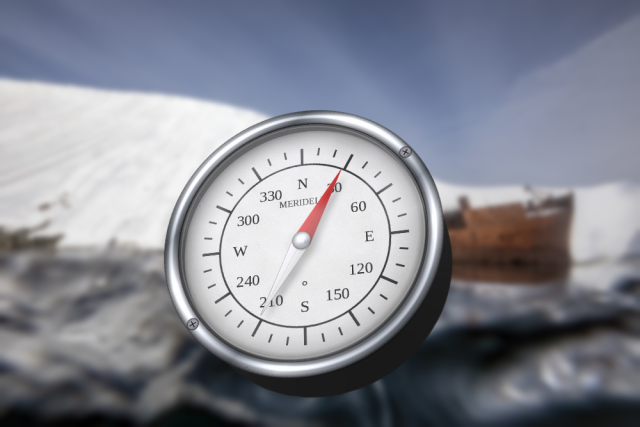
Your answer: 30 °
